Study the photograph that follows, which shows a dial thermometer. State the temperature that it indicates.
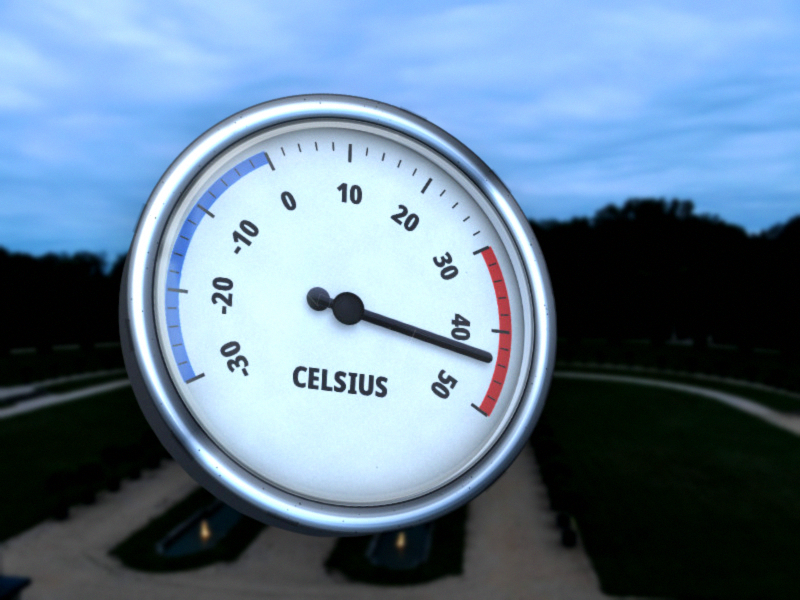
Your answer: 44 °C
